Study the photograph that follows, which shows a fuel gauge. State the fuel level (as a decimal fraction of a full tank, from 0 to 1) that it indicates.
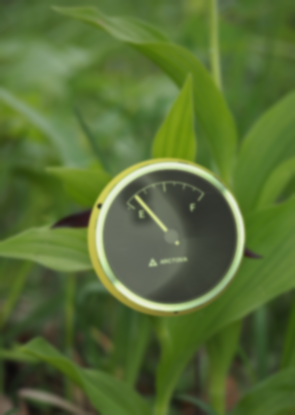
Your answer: 0.125
